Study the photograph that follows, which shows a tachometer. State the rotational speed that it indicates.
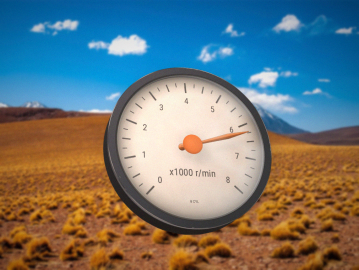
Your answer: 6250 rpm
